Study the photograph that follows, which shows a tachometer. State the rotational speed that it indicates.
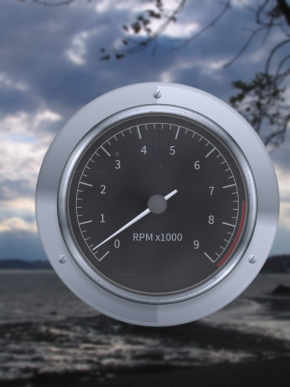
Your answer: 300 rpm
